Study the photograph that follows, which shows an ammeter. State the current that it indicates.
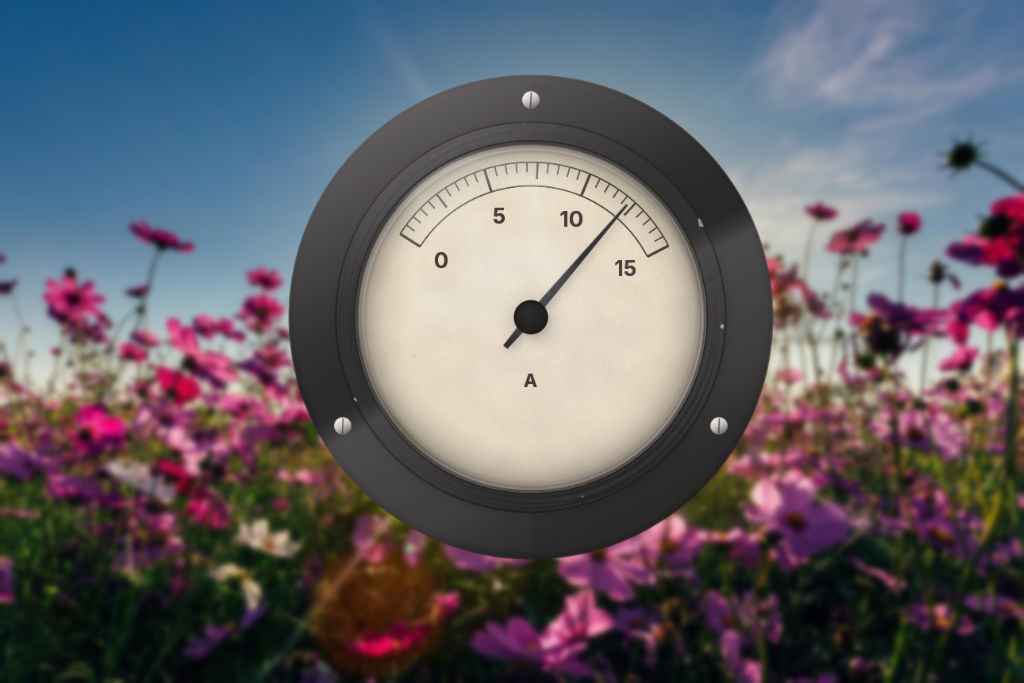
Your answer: 12.25 A
